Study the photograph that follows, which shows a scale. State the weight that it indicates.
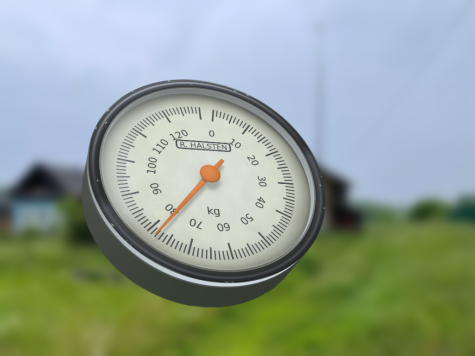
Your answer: 78 kg
